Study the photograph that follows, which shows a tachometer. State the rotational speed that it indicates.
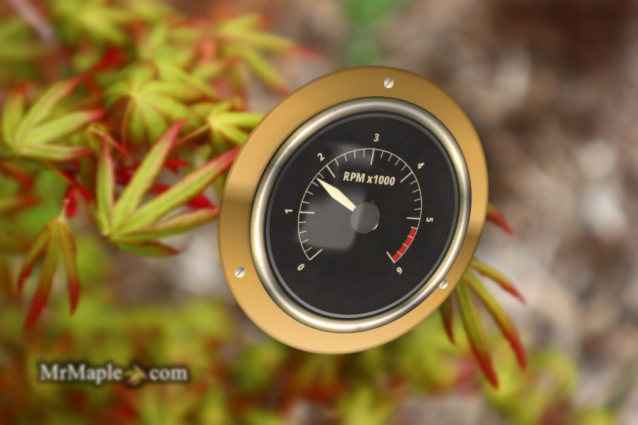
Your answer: 1700 rpm
